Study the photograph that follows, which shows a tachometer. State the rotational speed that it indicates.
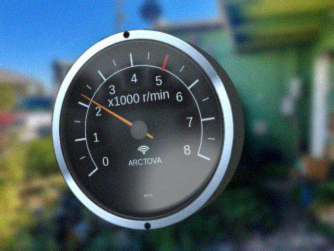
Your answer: 2250 rpm
